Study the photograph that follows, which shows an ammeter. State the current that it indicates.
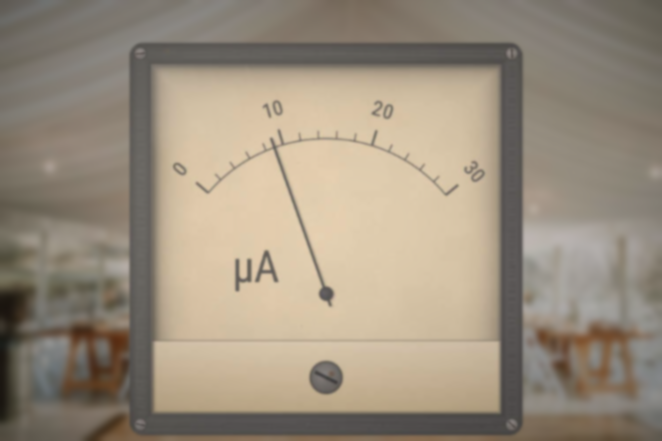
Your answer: 9 µA
